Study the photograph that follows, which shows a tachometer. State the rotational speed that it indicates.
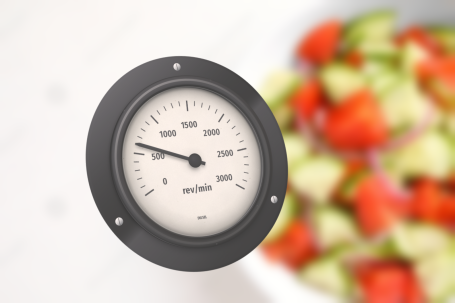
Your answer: 600 rpm
